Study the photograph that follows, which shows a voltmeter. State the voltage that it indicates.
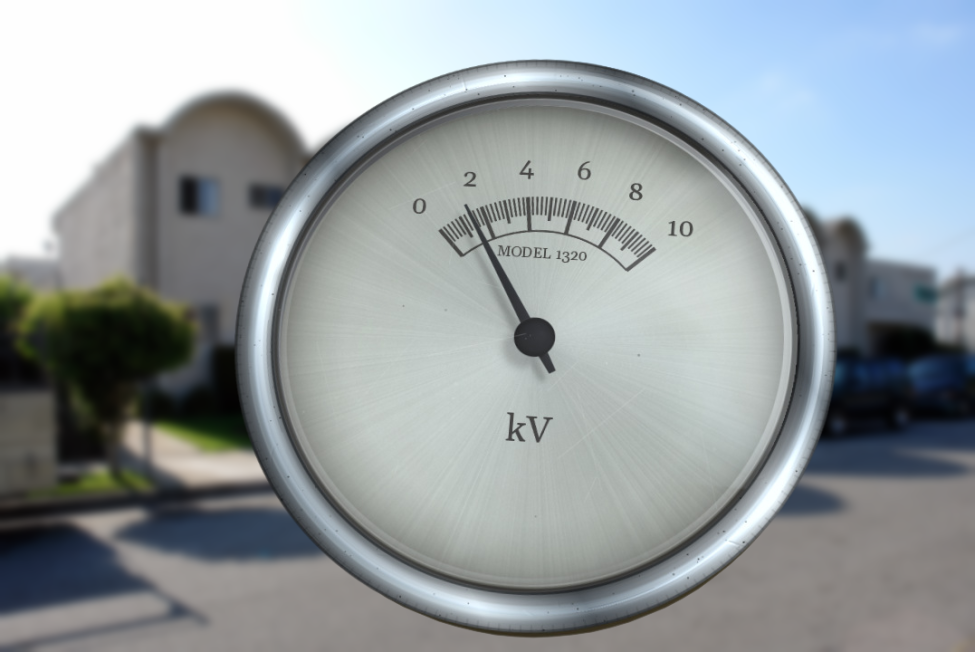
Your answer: 1.4 kV
